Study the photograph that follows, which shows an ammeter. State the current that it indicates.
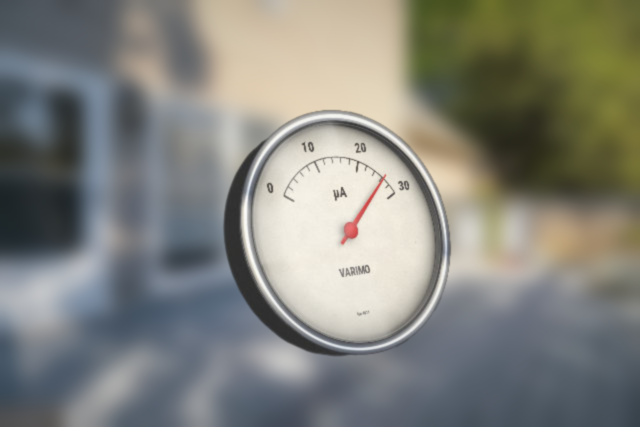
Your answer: 26 µA
